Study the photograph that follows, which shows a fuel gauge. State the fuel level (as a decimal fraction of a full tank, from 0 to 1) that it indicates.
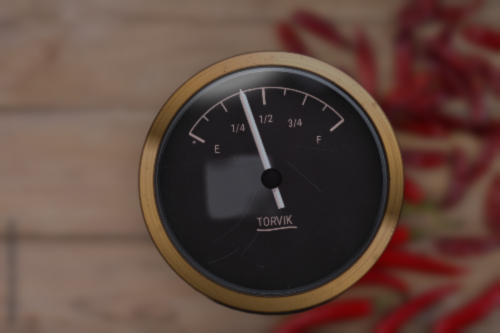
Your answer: 0.375
